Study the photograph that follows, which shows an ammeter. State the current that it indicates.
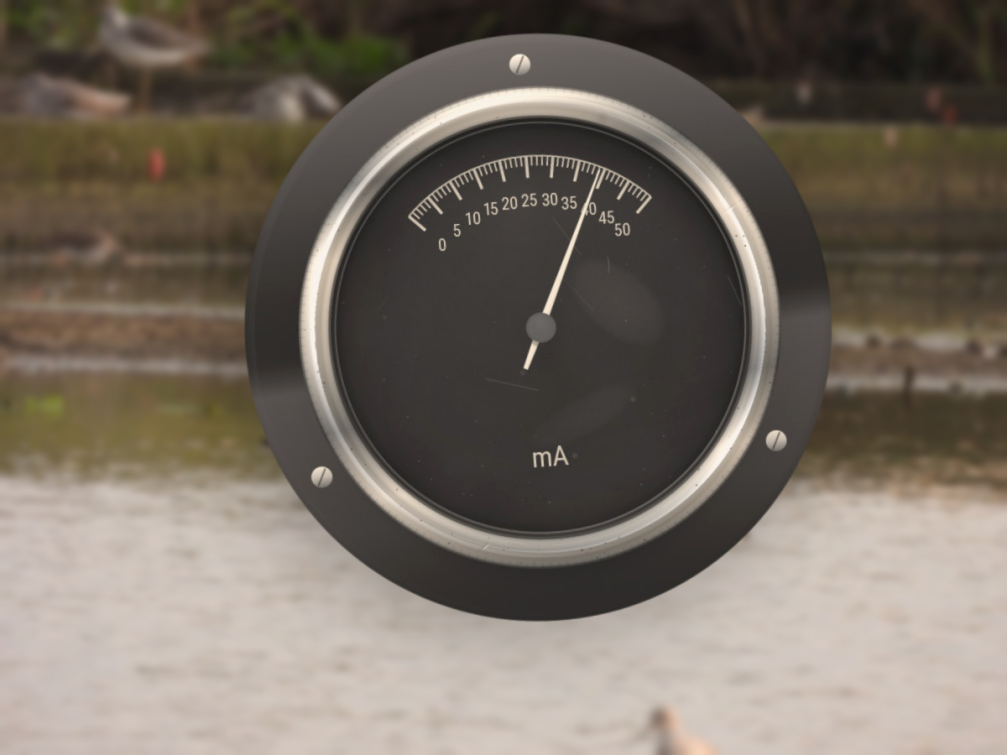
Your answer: 39 mA
